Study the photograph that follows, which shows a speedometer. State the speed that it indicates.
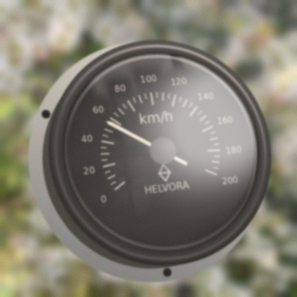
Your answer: 55 km/h
